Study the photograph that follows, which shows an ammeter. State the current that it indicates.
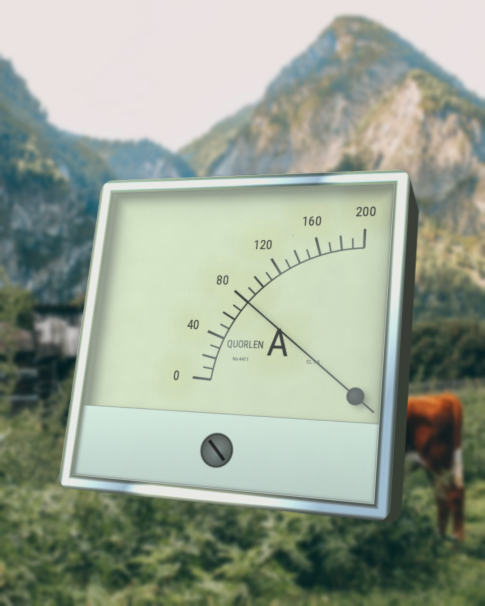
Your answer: 80 A
